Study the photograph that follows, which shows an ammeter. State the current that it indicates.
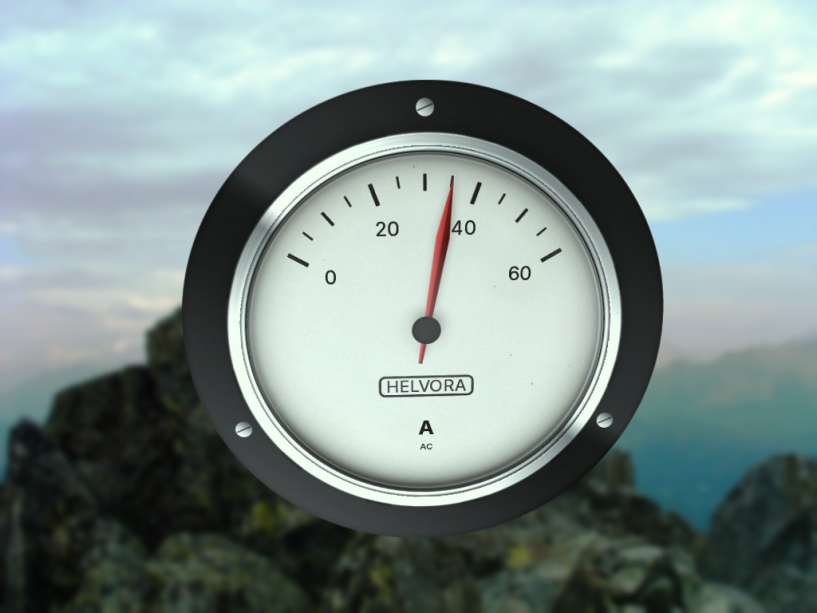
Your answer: 35 A
